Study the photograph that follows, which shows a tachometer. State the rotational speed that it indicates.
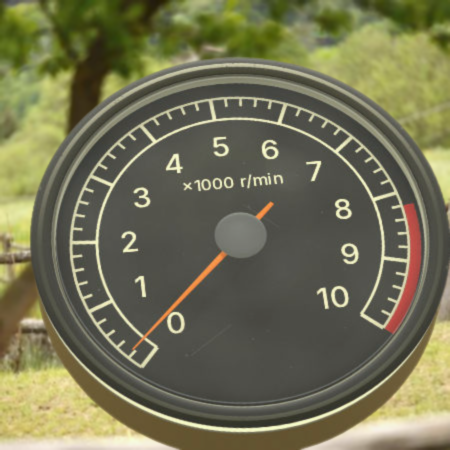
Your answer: 200 rpm
